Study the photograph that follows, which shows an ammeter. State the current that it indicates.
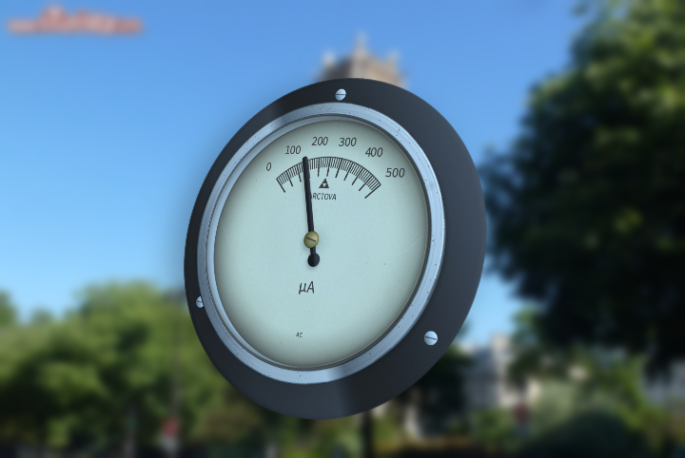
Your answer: 150 µA
